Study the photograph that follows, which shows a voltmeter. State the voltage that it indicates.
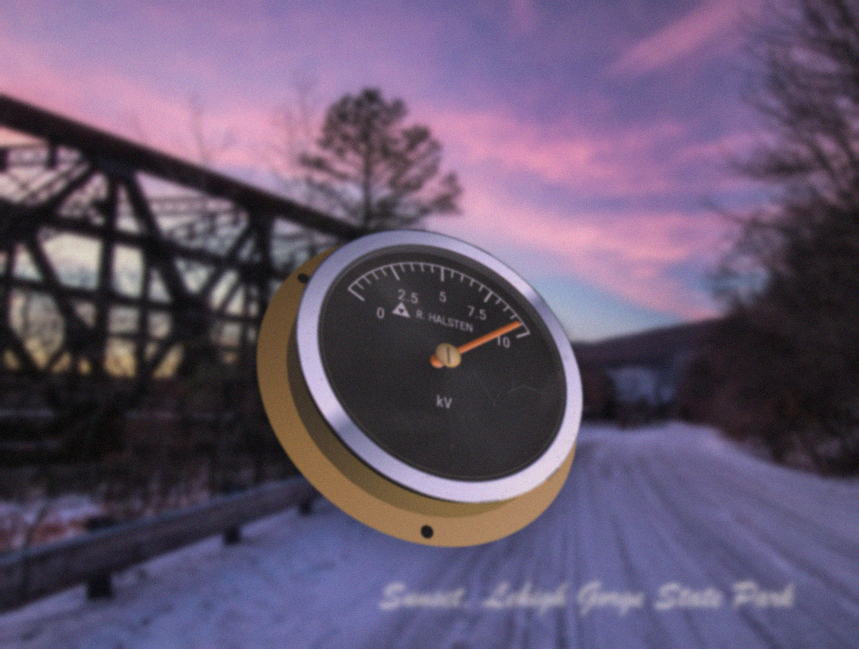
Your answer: 9.5 kV
